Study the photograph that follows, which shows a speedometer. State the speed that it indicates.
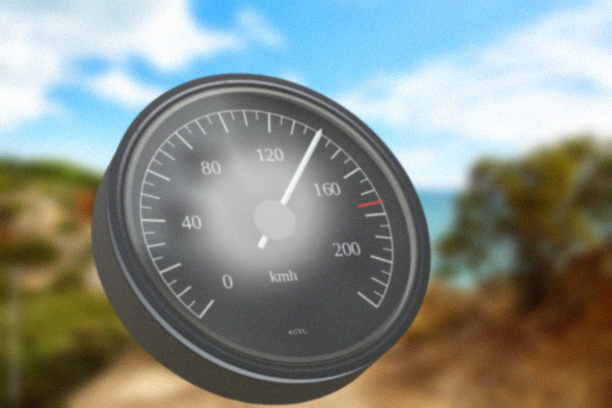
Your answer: 140 km/h
